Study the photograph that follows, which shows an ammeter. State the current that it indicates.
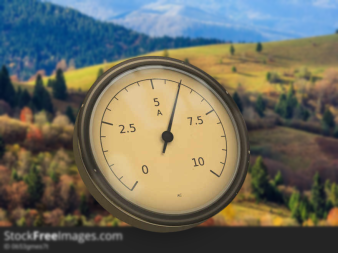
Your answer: 6 A
